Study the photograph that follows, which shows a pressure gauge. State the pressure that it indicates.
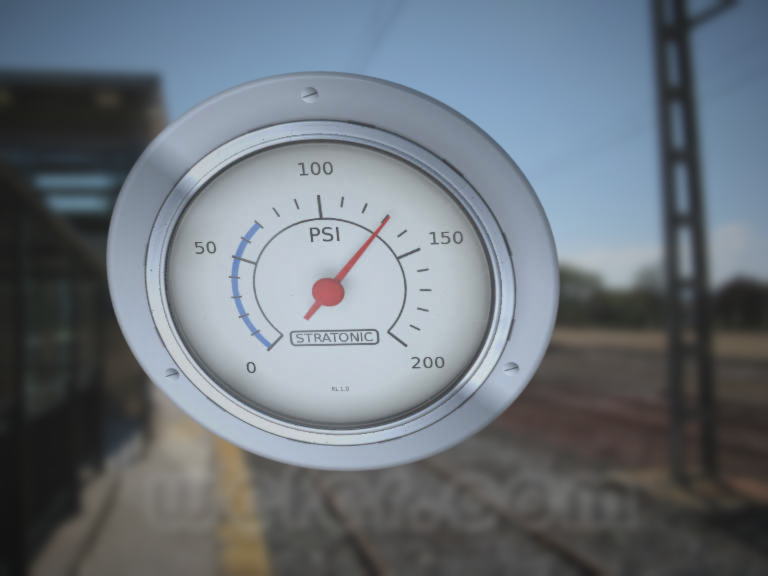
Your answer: 130 psi
